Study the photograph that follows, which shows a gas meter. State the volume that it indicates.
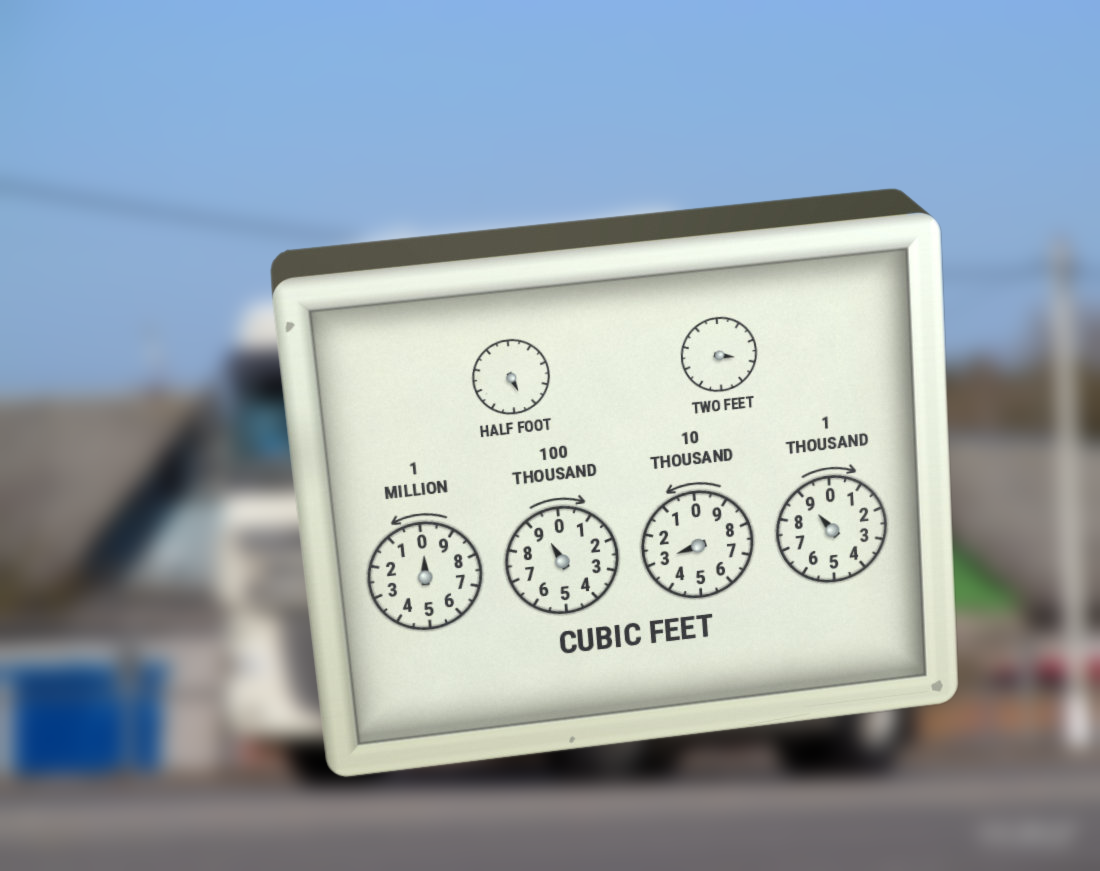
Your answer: 992900 ft³
